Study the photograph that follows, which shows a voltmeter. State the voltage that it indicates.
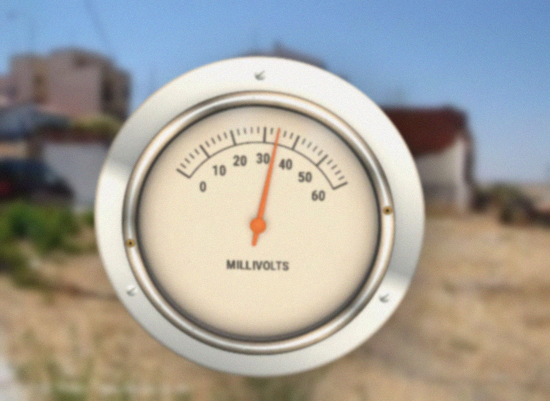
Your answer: 34 mV
